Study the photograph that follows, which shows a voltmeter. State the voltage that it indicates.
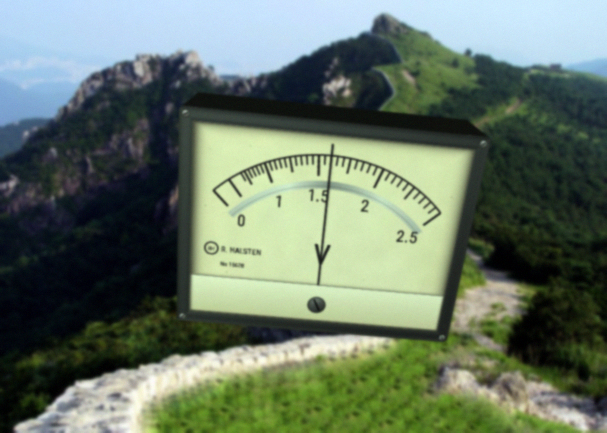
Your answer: 1.6 V
